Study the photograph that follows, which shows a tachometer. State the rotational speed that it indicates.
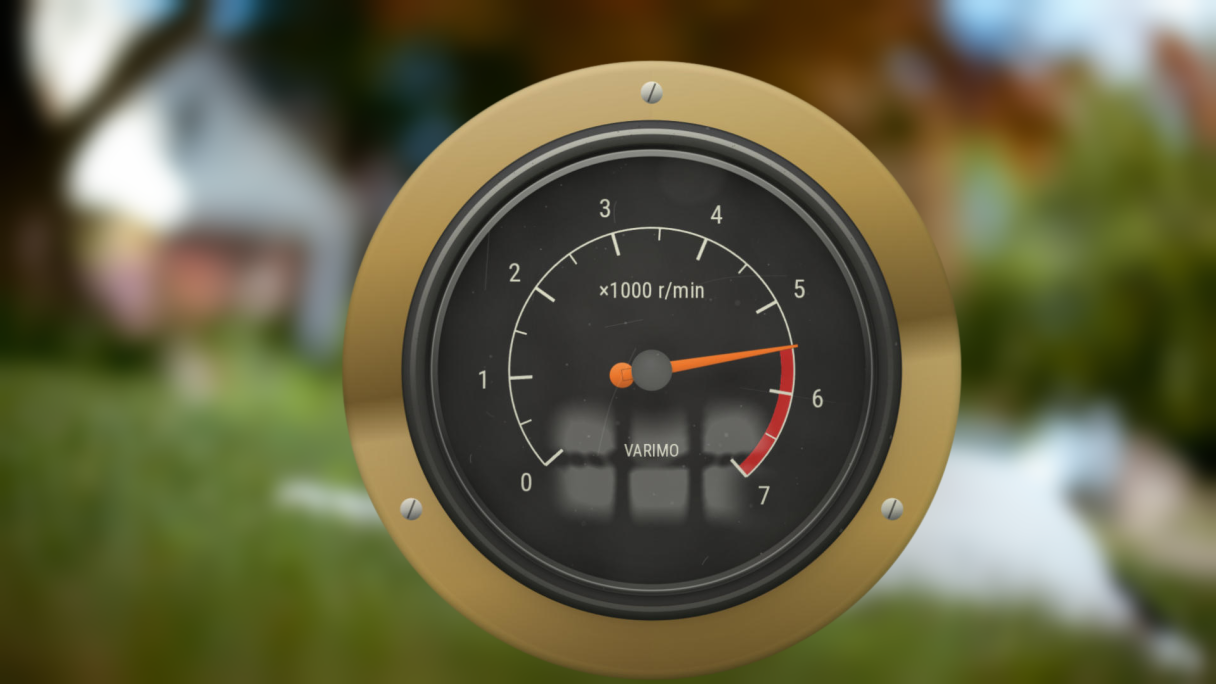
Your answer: 5500 rpm
